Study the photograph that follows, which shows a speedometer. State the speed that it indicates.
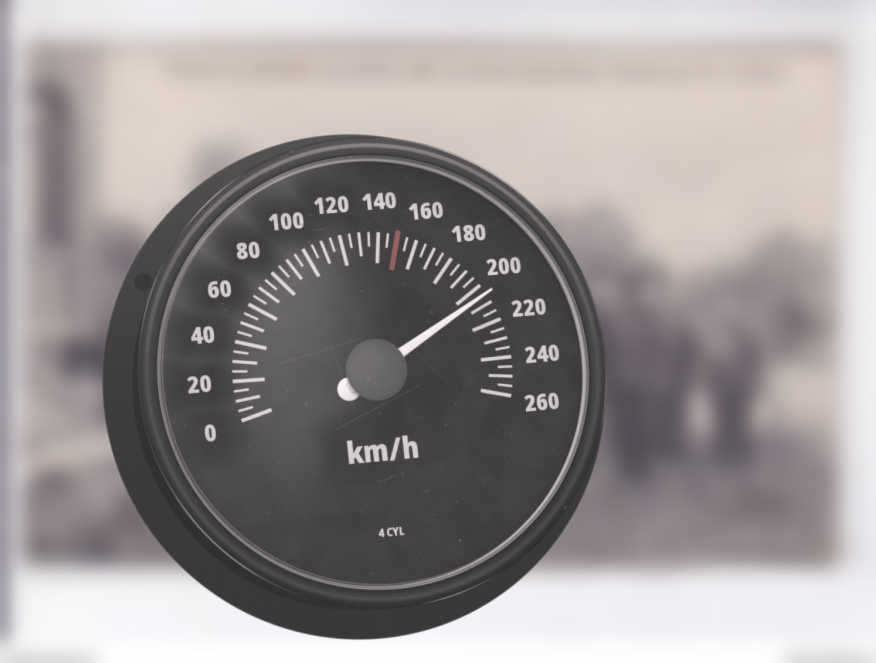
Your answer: 205 km/h
